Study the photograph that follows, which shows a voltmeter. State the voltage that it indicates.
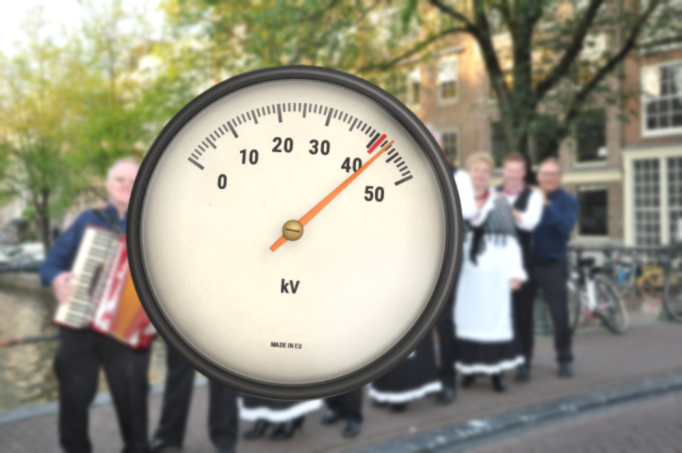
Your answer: 43 kV
